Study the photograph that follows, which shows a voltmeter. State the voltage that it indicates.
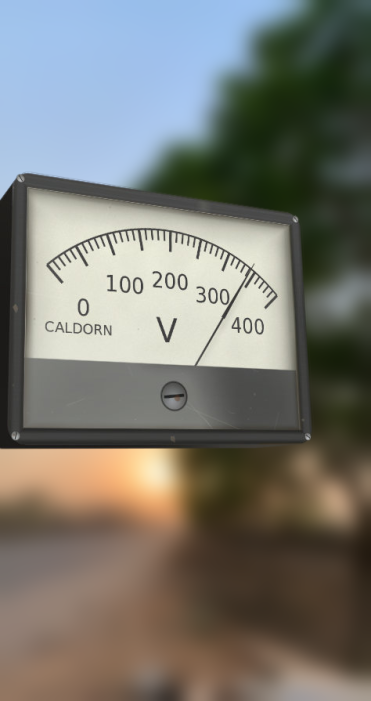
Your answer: 340 V
